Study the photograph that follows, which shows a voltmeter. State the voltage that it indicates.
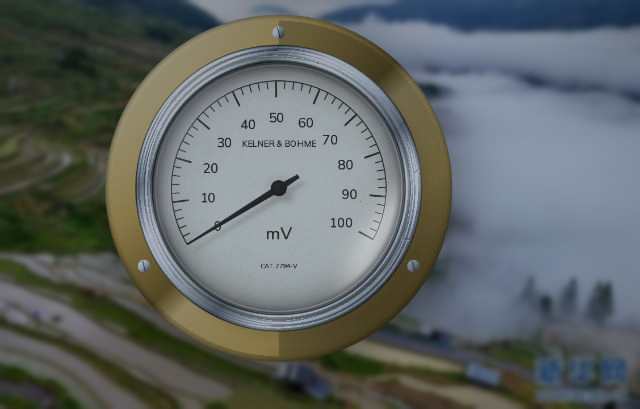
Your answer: 0 mV
